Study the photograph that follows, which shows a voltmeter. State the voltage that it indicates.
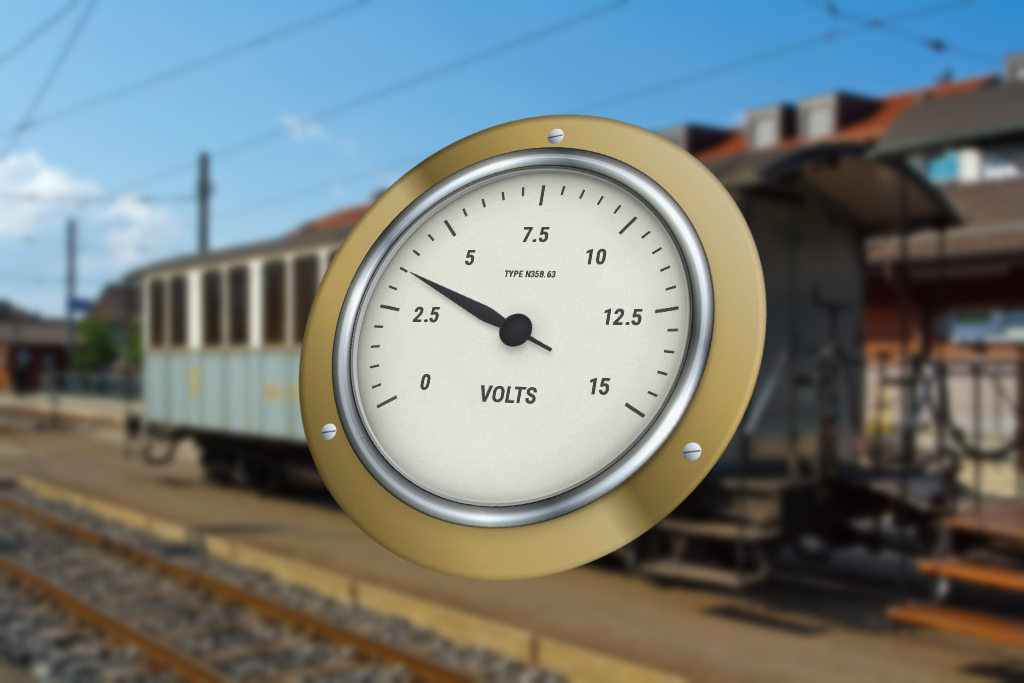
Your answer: 3.5 V
